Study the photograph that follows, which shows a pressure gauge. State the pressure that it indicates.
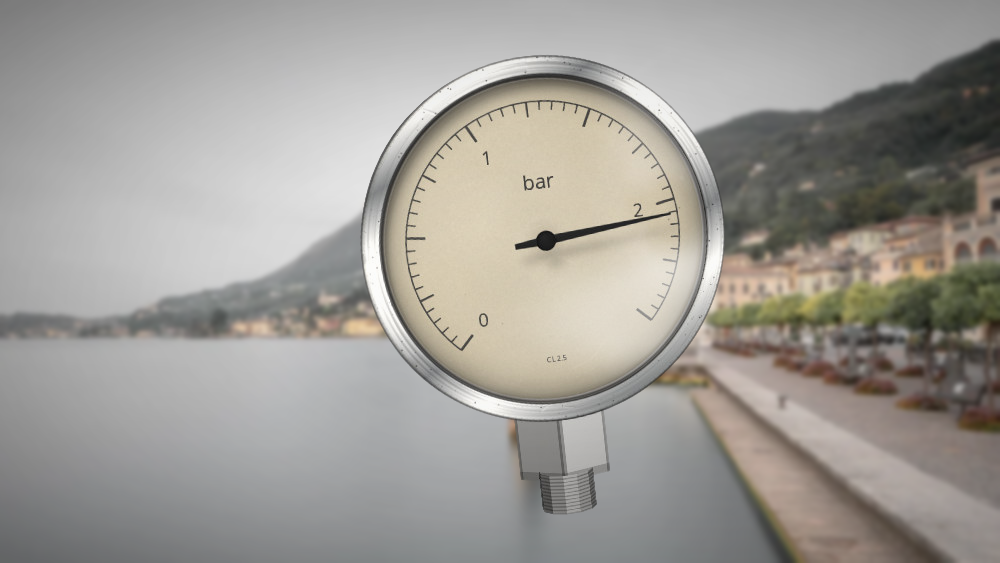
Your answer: 2.05 bar
